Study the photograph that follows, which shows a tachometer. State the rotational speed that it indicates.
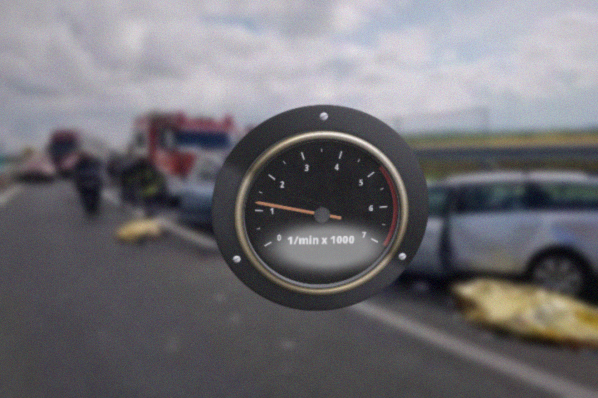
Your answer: 1250 rpm
